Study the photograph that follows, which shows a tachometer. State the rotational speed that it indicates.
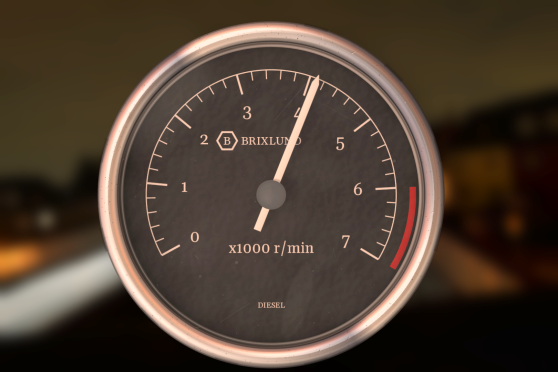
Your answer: 4100 rpm
